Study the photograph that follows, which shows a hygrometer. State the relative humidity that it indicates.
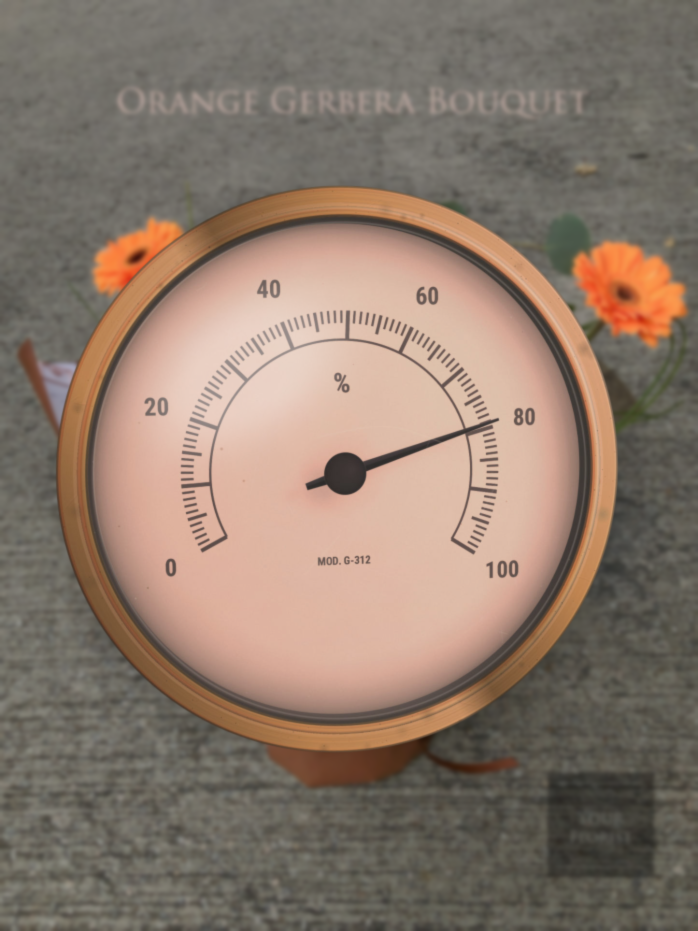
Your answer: 79 %
